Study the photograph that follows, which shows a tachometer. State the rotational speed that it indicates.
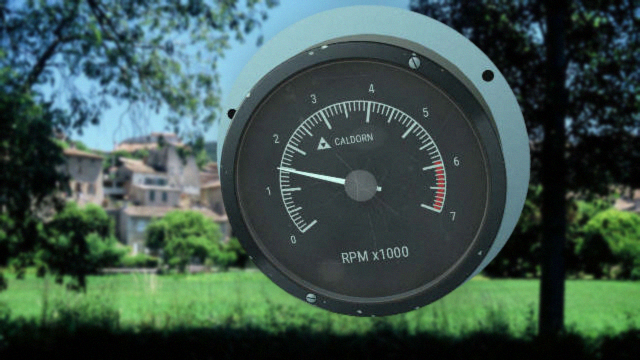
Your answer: 1500 rpm
